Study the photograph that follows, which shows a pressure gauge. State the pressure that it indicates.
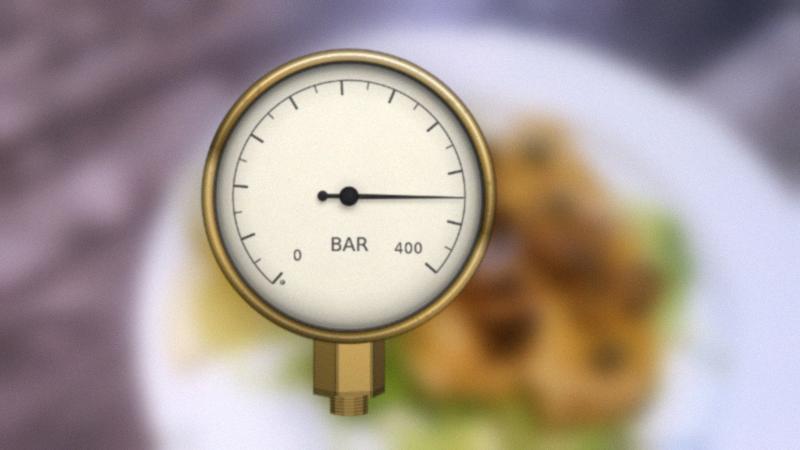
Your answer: 340 bar
